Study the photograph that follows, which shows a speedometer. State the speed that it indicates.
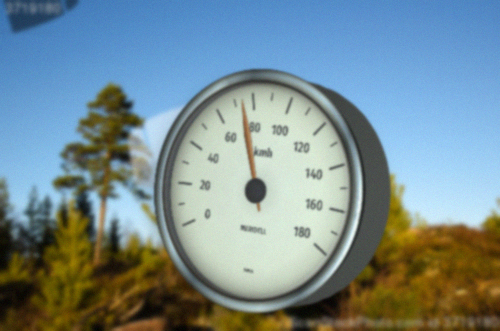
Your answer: 75 km/h
